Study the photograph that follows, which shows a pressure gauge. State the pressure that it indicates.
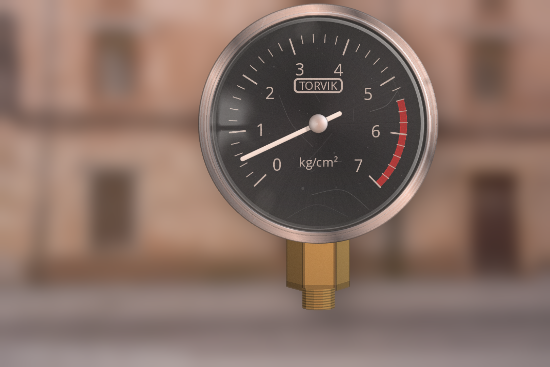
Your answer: 0.5 kg/cm²
